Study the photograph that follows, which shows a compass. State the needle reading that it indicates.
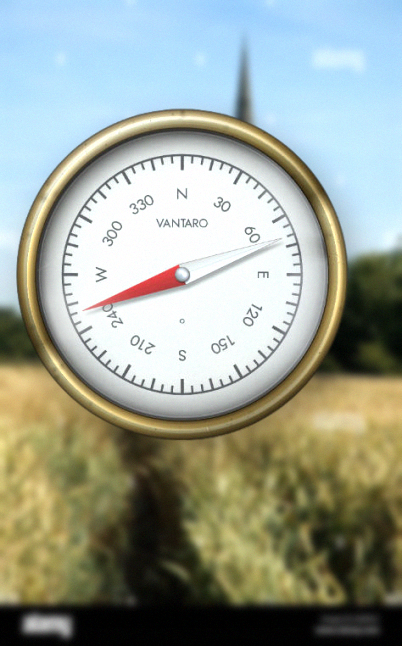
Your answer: 250 °
